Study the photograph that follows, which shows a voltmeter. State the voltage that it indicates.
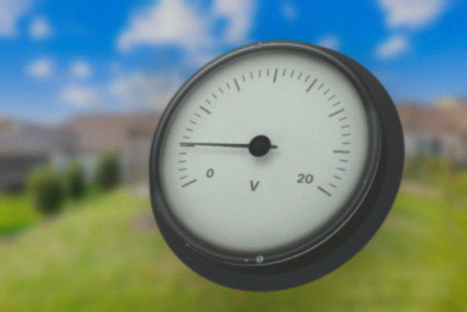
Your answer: 2.5 V
